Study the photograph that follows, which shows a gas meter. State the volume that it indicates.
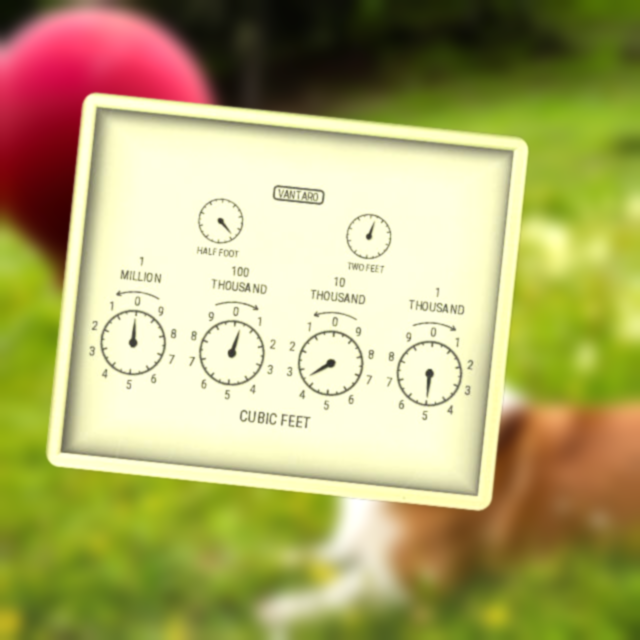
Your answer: 3500 ft³
